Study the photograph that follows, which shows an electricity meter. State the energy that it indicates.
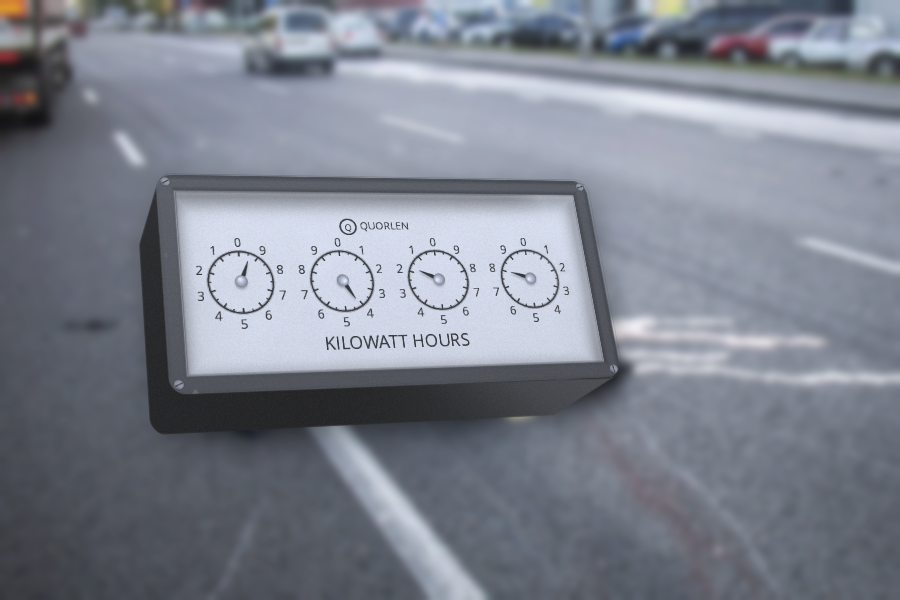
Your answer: 9418 kWh
